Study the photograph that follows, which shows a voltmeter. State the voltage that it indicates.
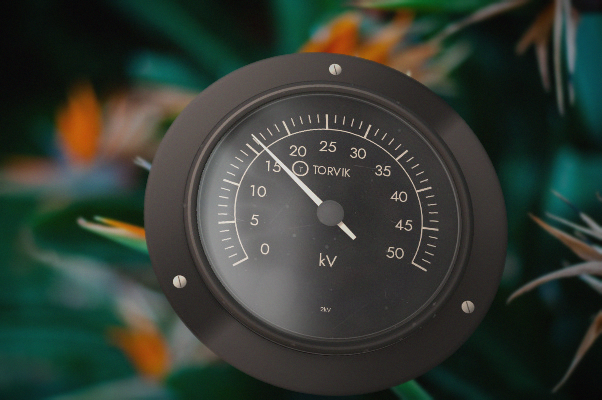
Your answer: 16 kV
